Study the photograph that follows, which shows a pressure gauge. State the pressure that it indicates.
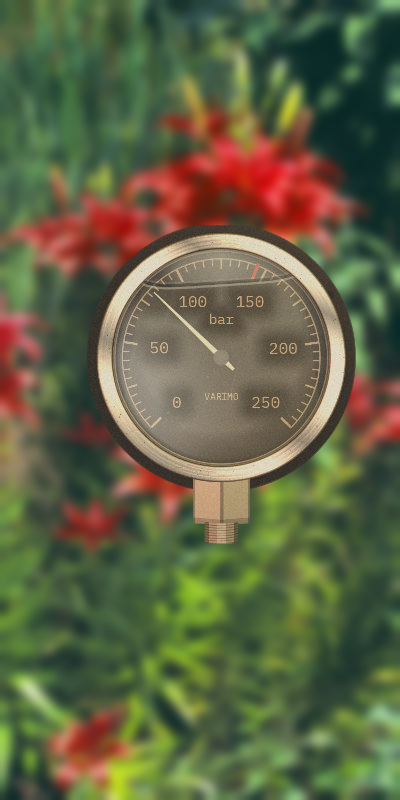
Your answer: 82.5 bar
